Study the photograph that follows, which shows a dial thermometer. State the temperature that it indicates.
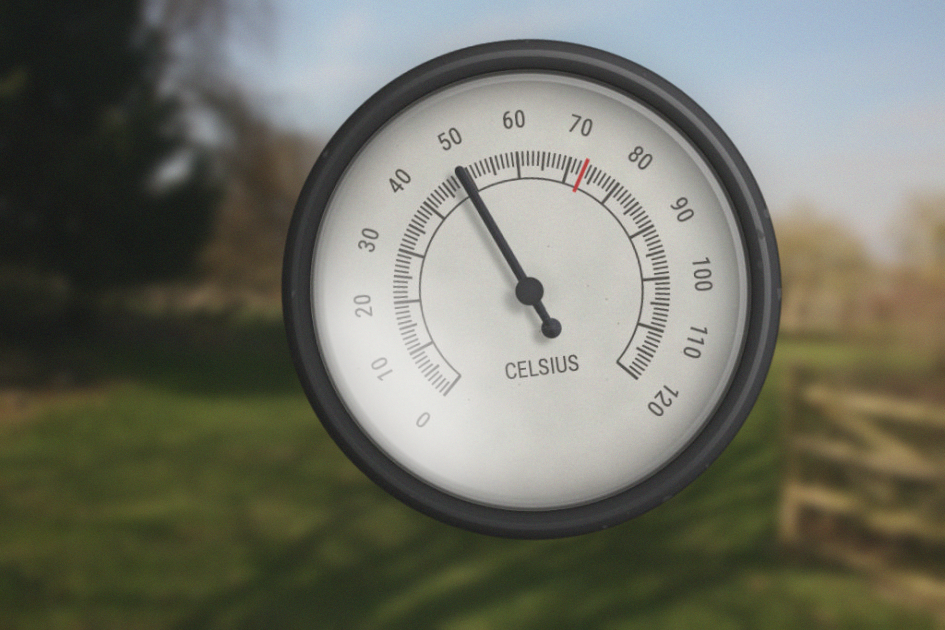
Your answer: 49 °C
